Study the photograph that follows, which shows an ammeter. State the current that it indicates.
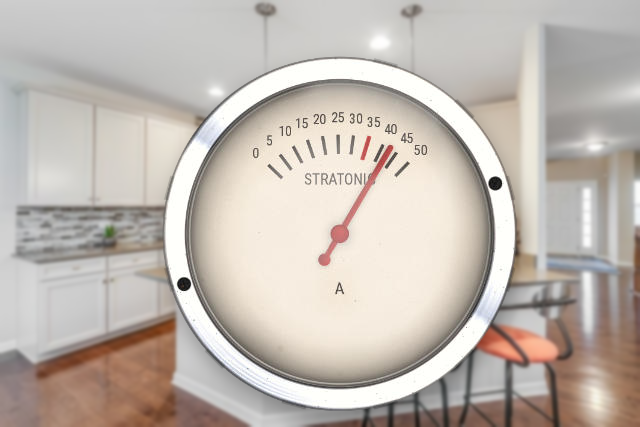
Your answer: 42.5 A
